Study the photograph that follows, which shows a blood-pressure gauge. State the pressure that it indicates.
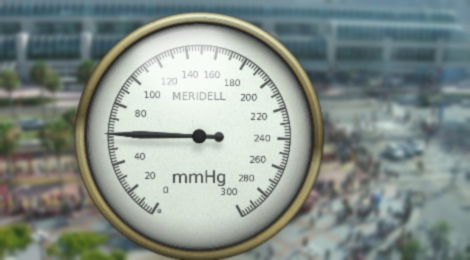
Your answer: 60 mmHg
